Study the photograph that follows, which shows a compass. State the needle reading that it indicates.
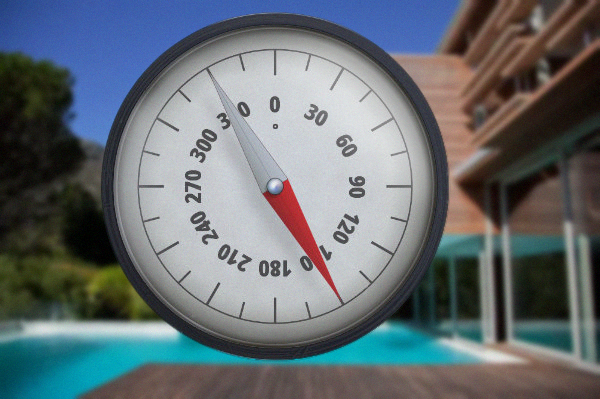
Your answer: 150 °
